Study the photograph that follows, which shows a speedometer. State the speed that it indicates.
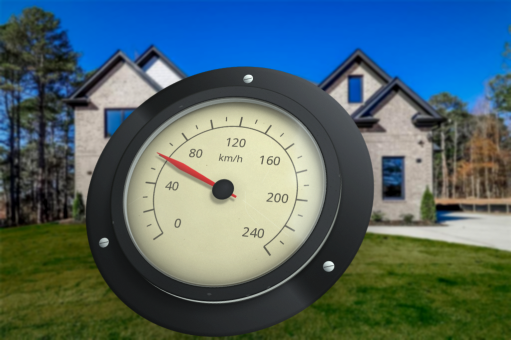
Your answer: 60 km/h
